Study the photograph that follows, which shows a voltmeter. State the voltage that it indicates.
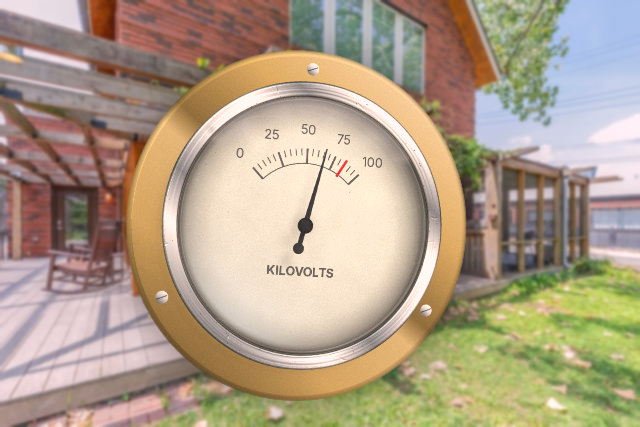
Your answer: 65 kV
